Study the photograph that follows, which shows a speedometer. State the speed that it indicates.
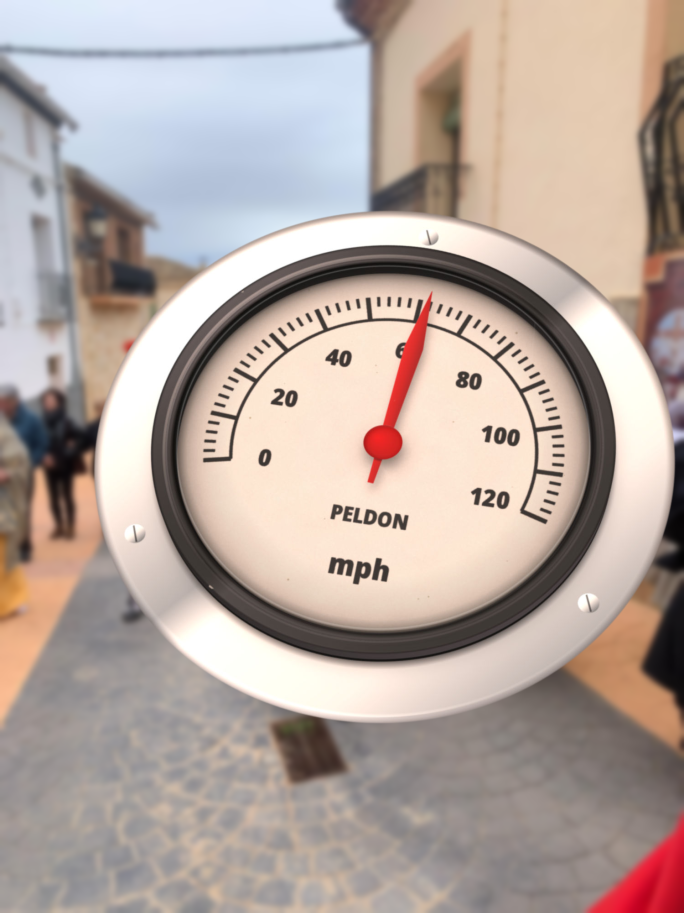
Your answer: 62 mph
